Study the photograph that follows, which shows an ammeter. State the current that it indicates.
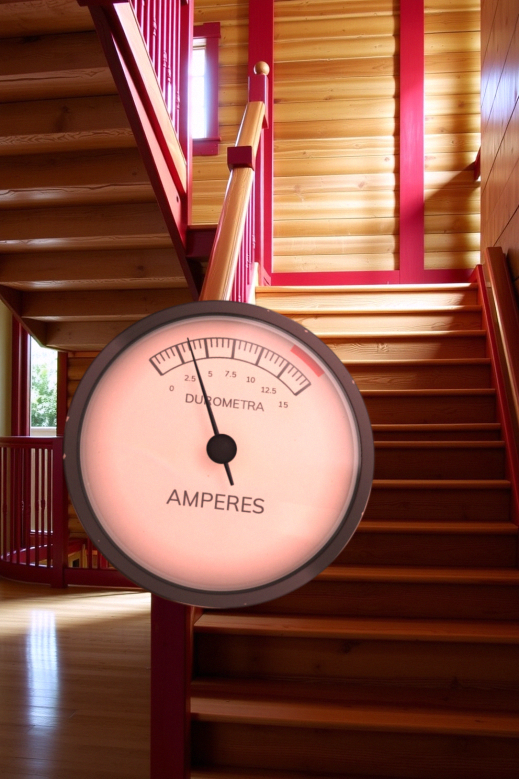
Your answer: 3.5 A
